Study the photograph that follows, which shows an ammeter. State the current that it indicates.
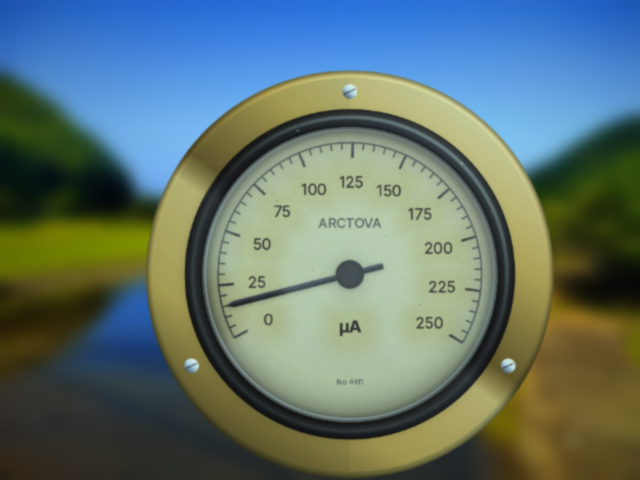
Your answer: 15 µA
